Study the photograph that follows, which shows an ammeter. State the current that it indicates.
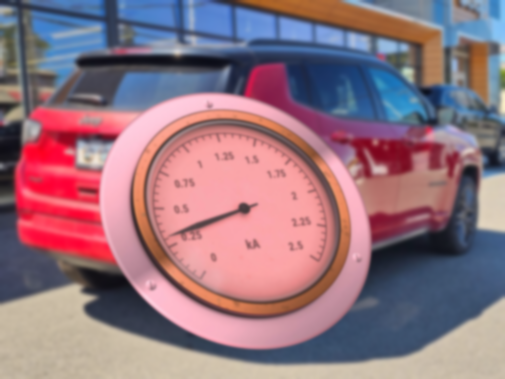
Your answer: 0.3 kA
